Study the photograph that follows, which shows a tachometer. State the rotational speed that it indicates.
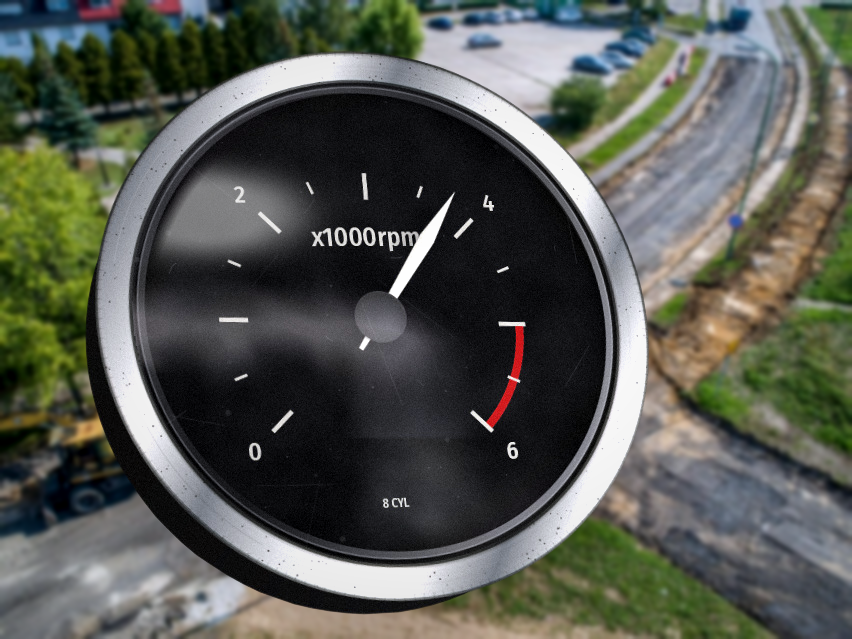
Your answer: 3750 rpm
